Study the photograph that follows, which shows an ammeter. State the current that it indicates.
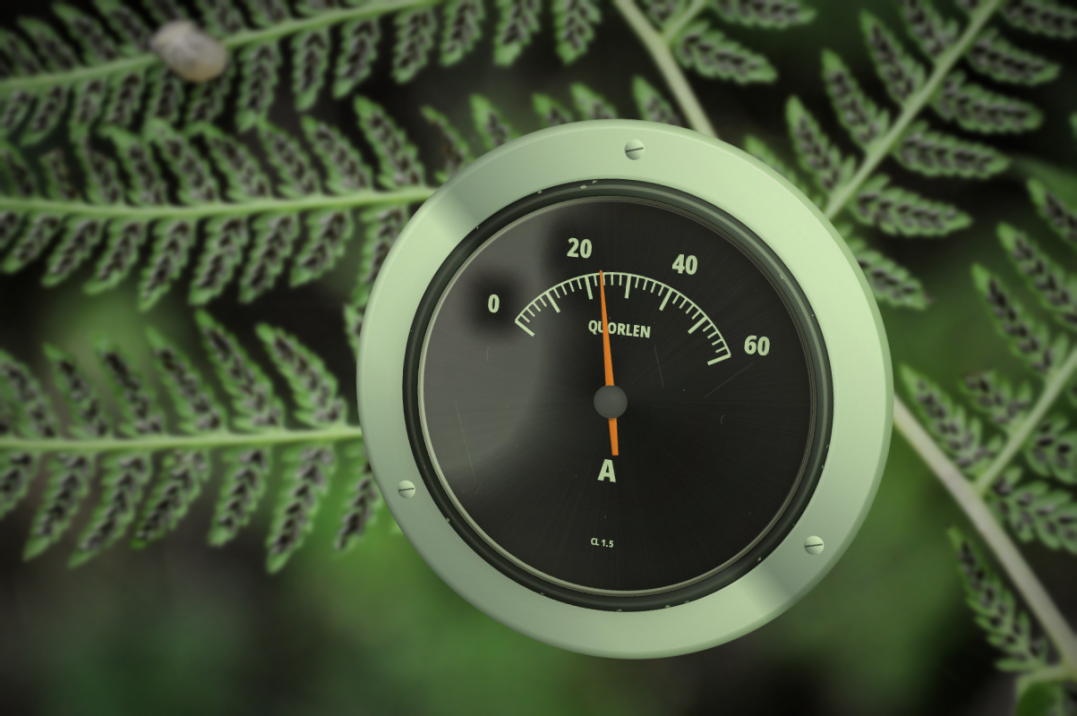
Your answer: 24 A
